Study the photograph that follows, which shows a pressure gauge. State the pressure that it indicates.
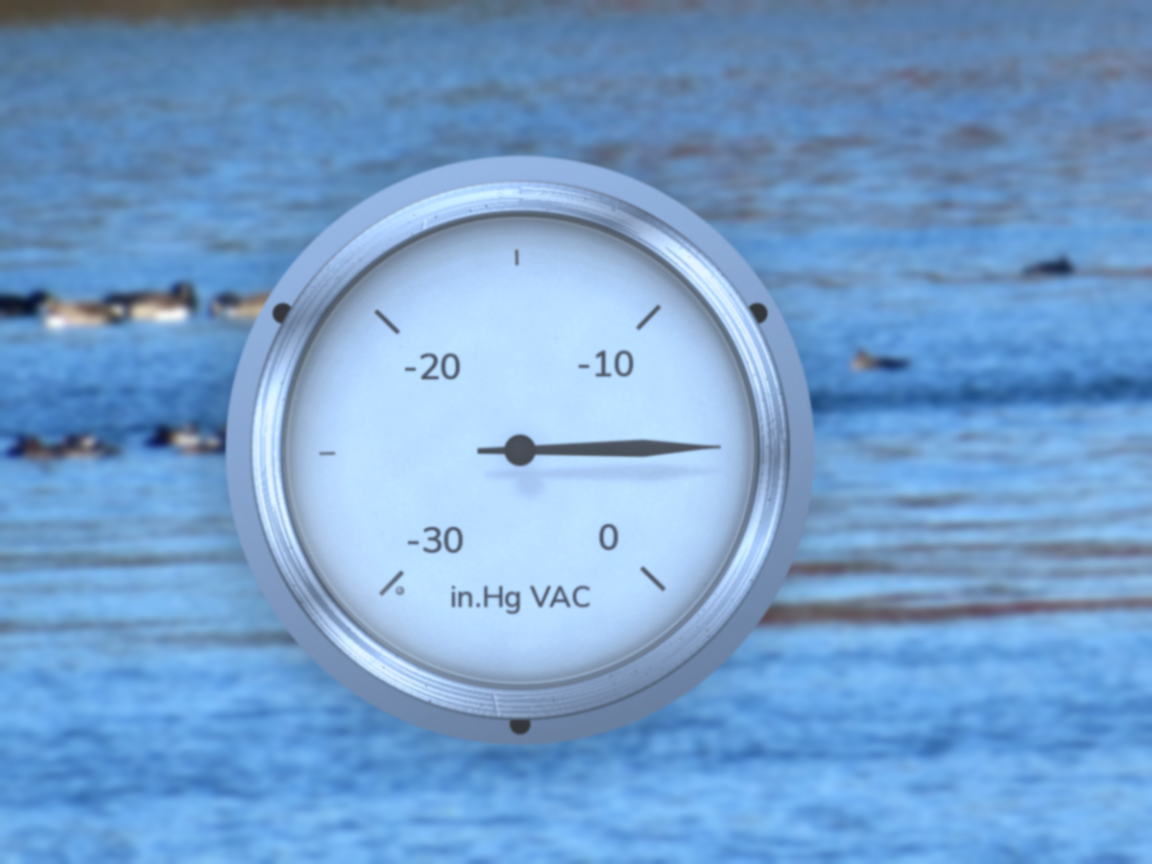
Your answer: -5 inHg
